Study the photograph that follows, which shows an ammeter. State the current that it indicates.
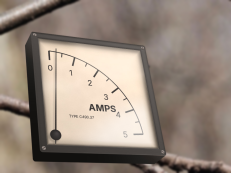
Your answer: 0.25 A
